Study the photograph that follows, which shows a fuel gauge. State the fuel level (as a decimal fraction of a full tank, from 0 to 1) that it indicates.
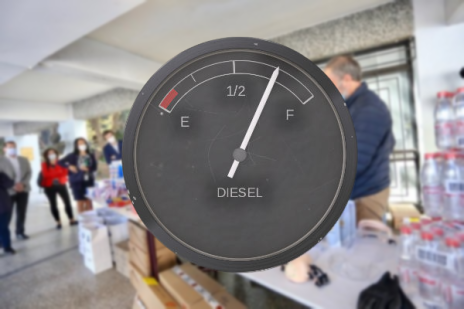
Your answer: 0.75
